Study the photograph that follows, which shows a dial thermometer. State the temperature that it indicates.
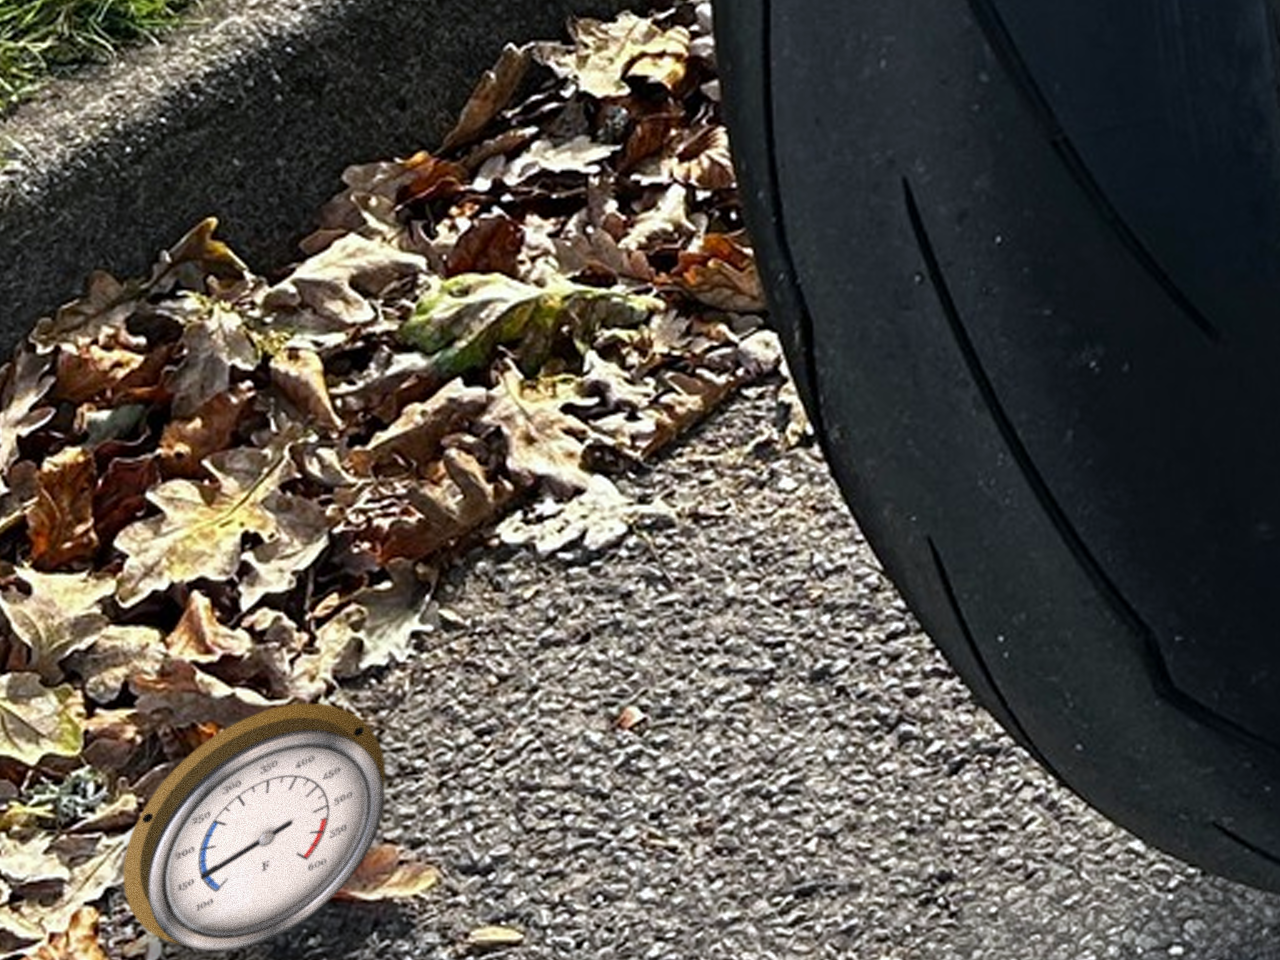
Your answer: 150 °F
